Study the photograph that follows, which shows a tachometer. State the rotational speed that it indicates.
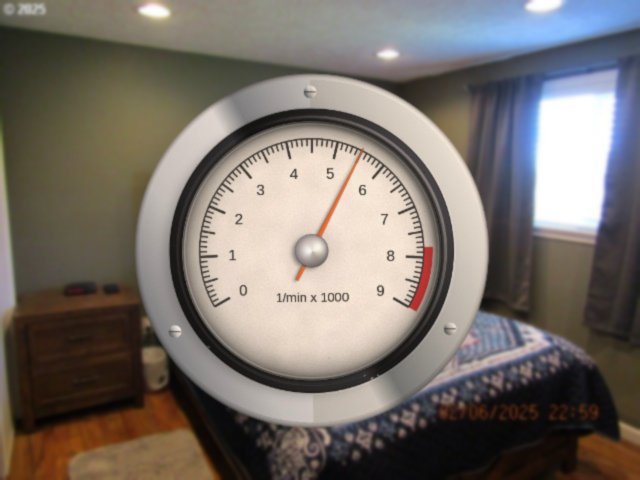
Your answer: 5500 rpm
